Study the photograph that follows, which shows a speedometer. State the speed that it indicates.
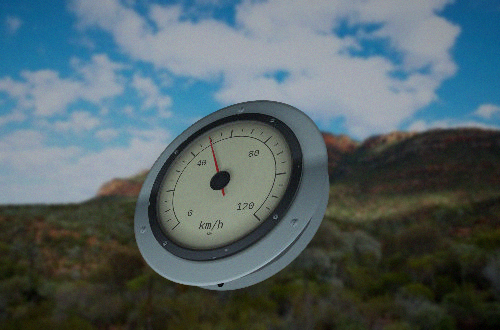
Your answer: 50 km/h
